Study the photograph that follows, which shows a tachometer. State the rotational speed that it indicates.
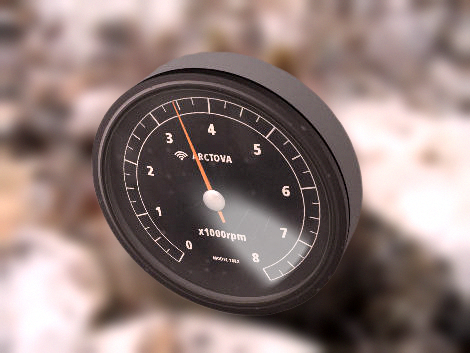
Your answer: 3500 rpm
